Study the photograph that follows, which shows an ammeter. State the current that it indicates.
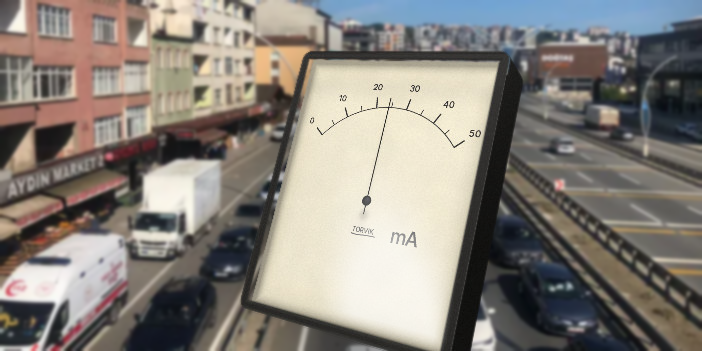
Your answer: 25 mA
